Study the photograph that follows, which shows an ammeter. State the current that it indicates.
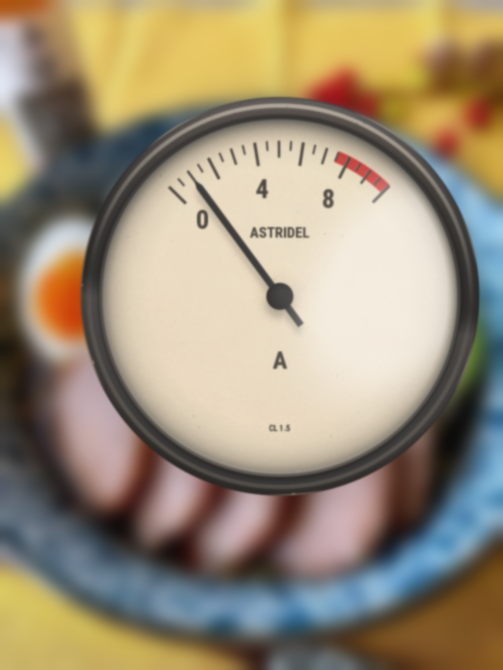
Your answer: 1 A
